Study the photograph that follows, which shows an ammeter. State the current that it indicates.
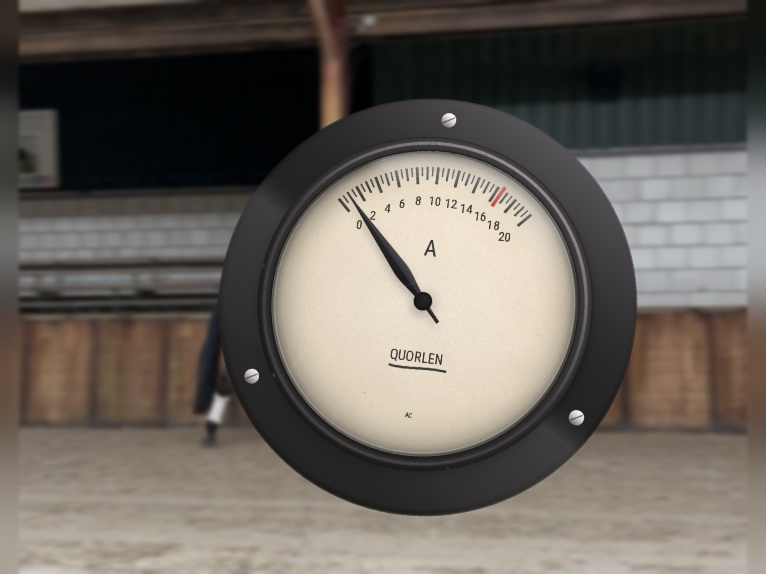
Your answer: 1 A
